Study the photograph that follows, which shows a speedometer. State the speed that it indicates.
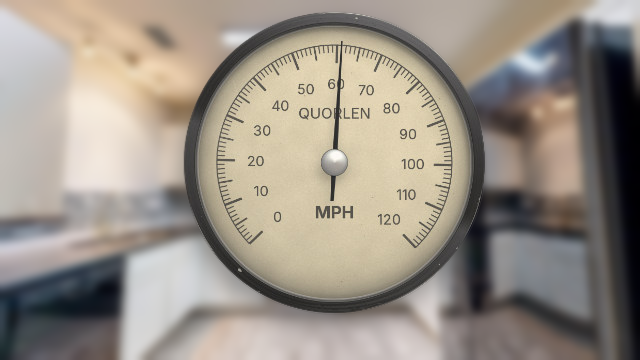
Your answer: 61 mph
